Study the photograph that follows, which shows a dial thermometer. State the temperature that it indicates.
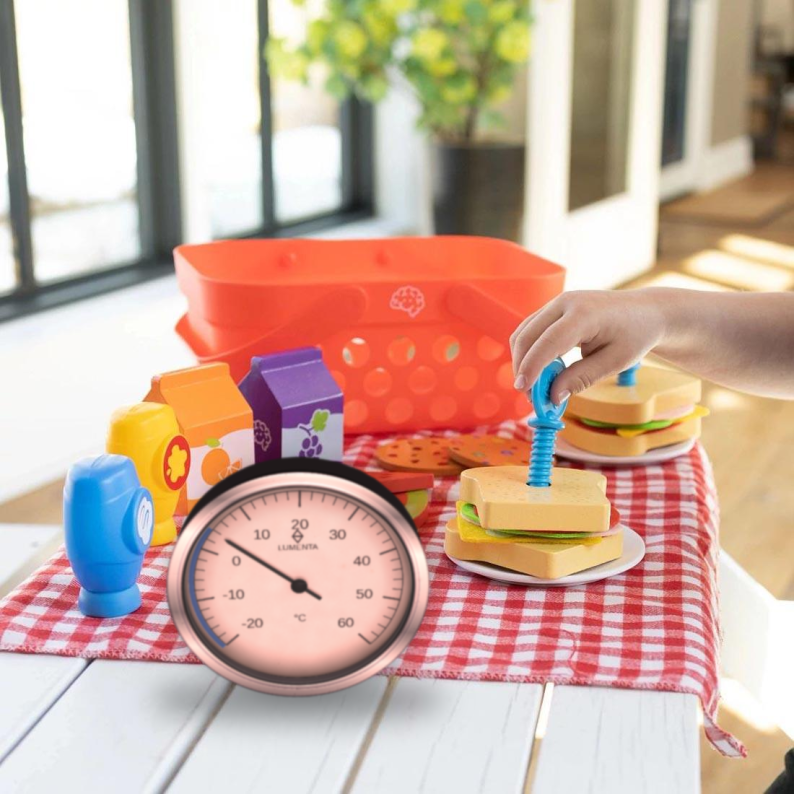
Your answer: 4 °C
